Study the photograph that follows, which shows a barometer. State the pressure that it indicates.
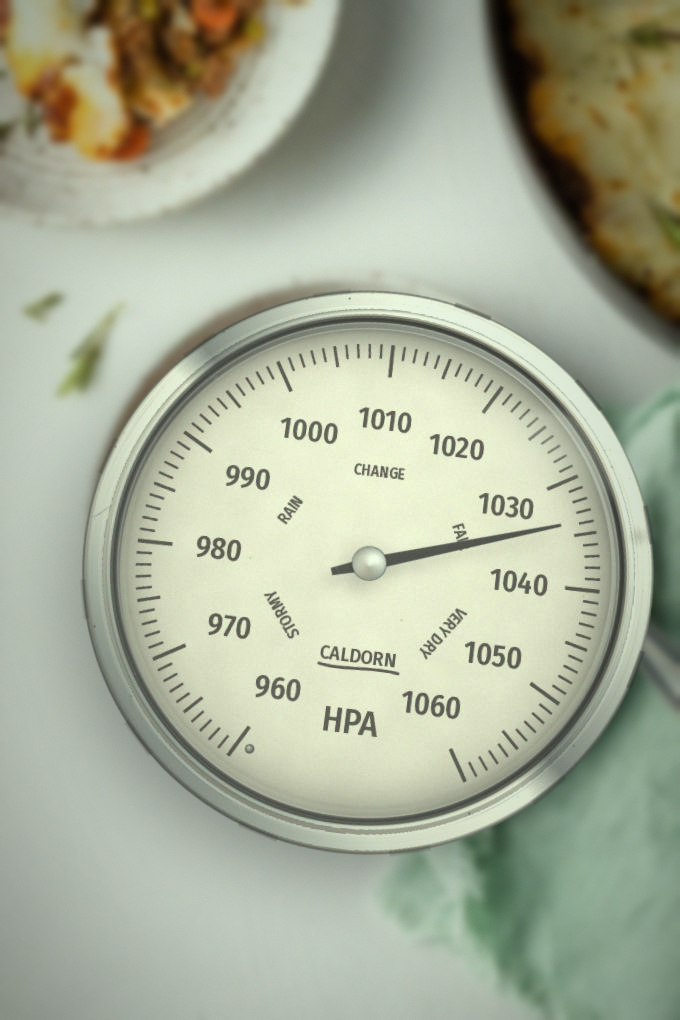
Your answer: 1034 hPa
